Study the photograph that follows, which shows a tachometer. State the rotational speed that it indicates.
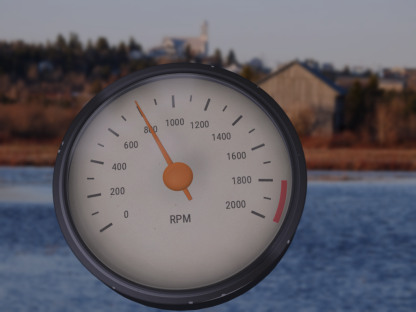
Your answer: 800 rpm
